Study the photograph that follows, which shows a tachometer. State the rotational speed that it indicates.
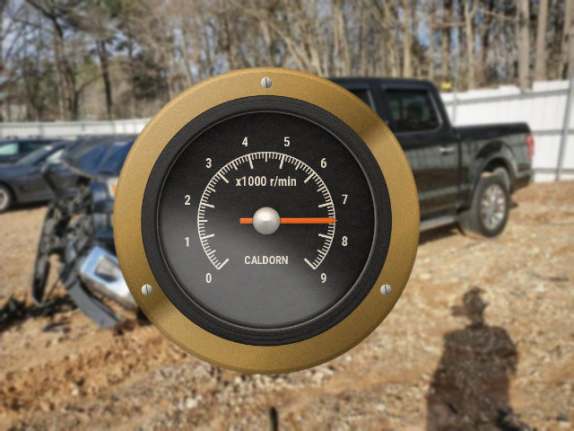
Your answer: 7500 rpm
